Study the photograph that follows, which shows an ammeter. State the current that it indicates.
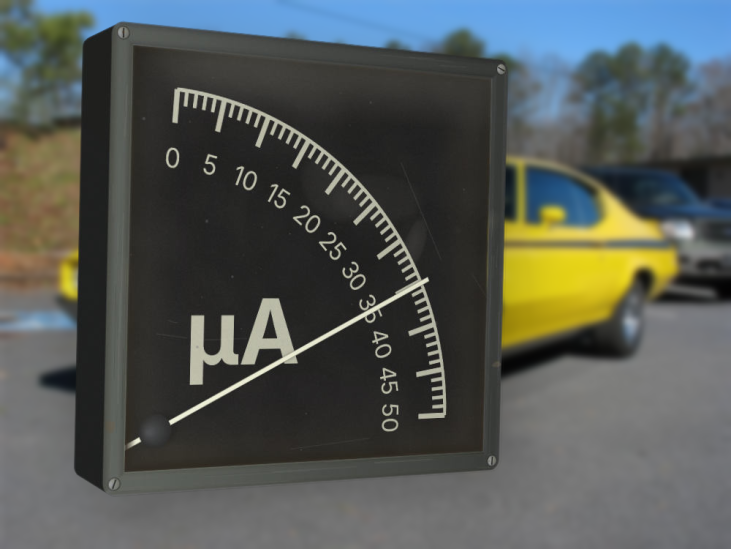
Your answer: 35 µA
